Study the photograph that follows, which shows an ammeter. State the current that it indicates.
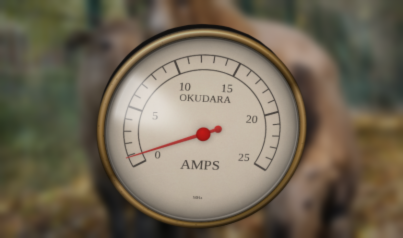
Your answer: 1 A
